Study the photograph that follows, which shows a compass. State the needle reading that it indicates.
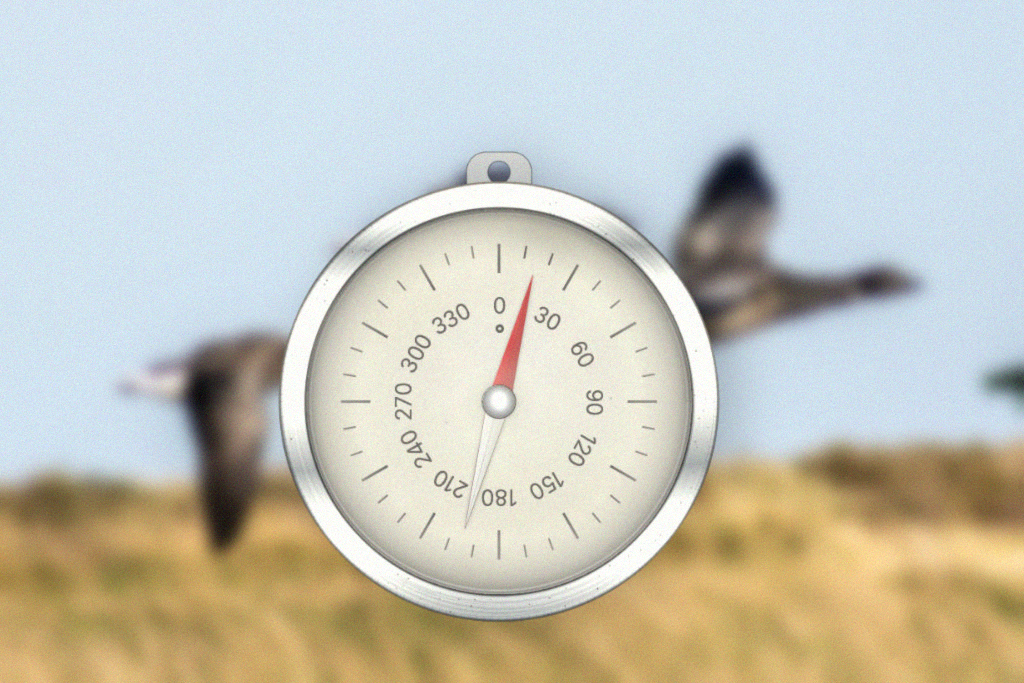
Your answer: 15 °
